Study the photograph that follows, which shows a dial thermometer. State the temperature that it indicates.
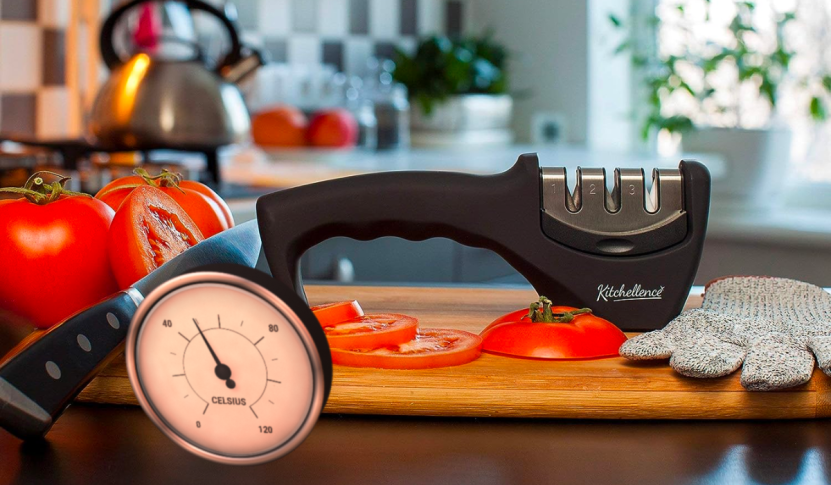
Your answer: 50 °C
